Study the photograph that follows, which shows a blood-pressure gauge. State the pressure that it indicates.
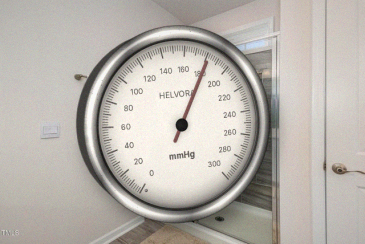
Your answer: 180 mmHg
